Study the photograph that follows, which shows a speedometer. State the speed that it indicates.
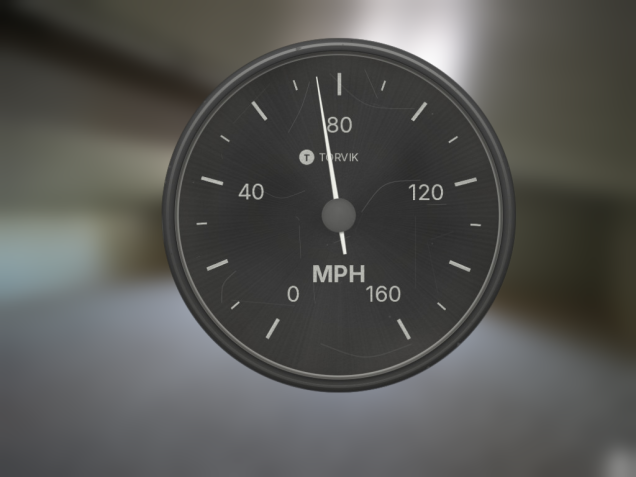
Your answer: 75 mph
